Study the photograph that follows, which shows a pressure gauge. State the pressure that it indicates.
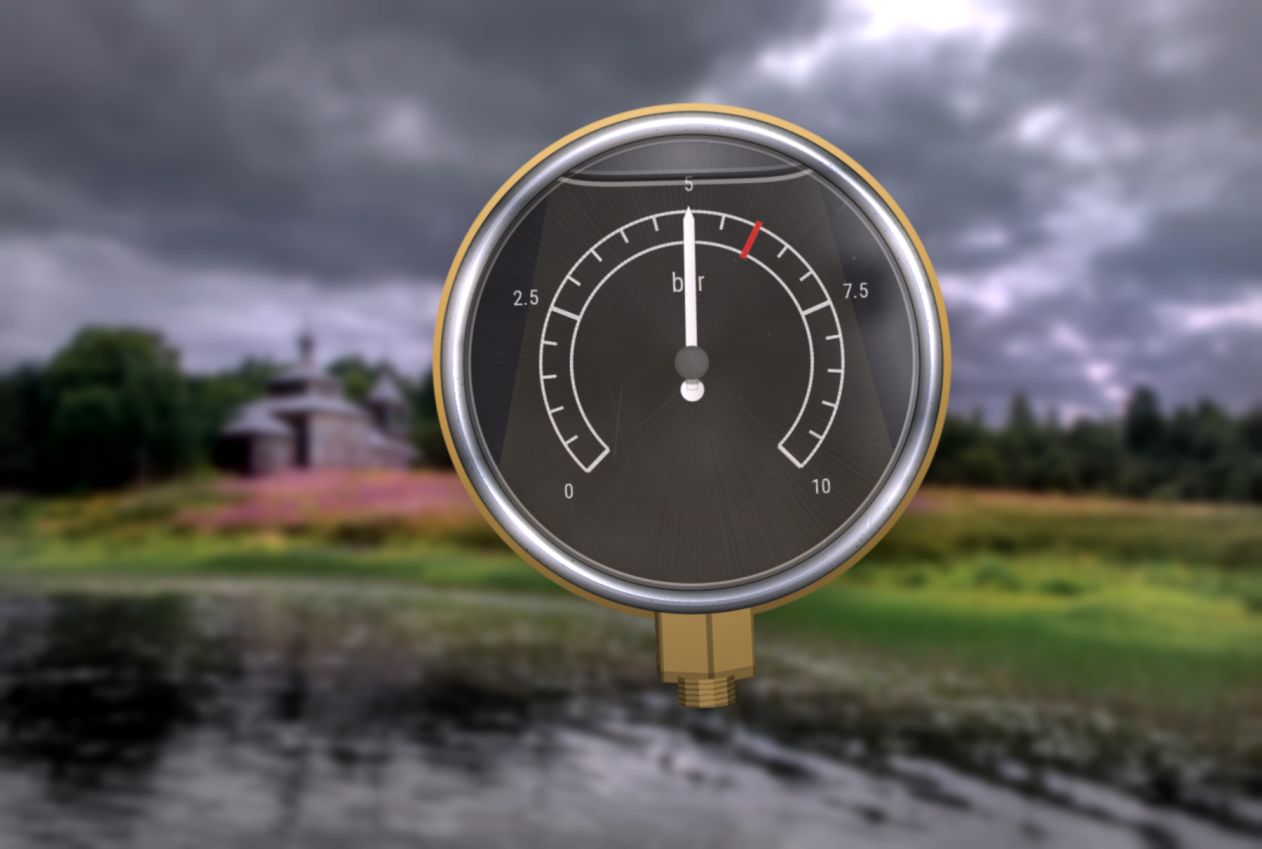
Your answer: 5 bar
